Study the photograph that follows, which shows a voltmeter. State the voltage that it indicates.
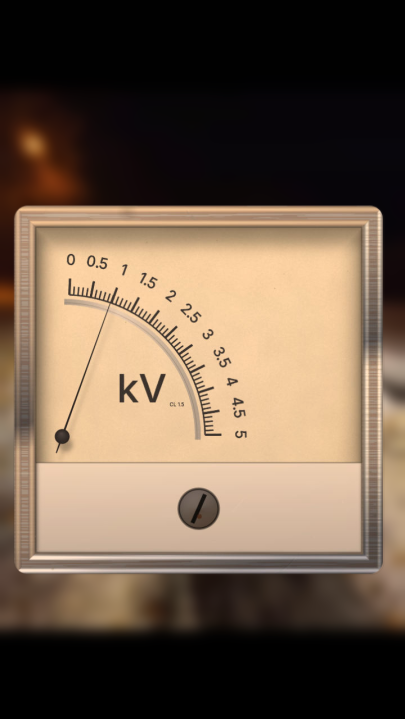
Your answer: 1 kV
